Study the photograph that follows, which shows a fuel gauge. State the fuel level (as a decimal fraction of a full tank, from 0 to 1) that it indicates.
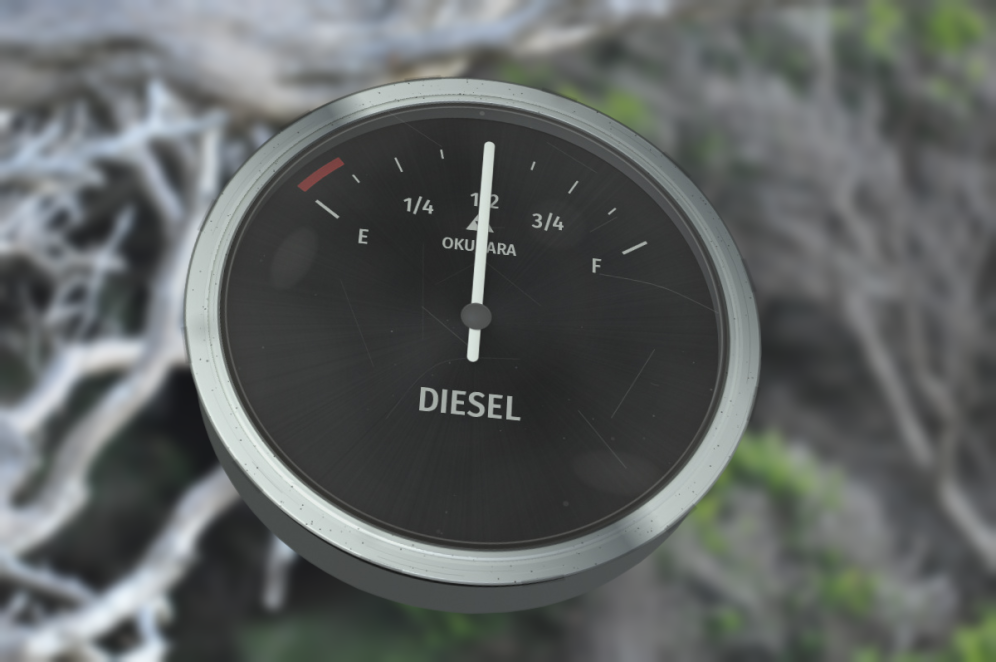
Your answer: 0.5
